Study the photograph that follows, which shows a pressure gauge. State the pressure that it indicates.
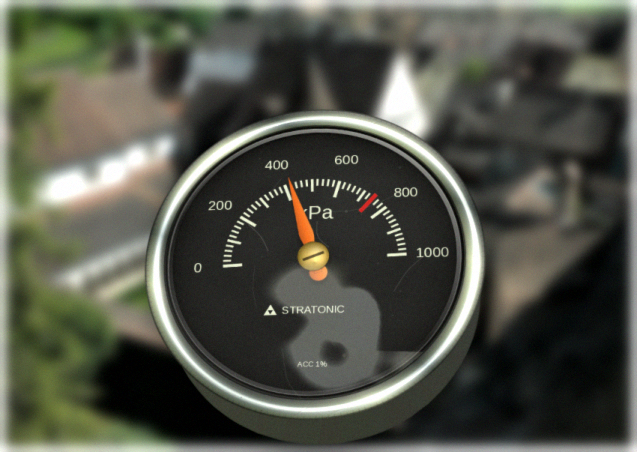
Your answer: 420 kPa
